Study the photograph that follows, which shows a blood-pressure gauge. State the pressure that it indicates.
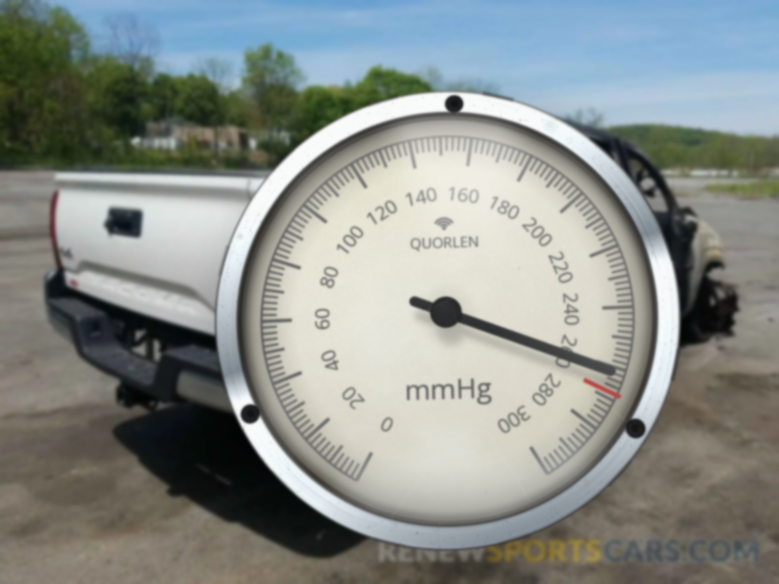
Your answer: 262 mmHg
